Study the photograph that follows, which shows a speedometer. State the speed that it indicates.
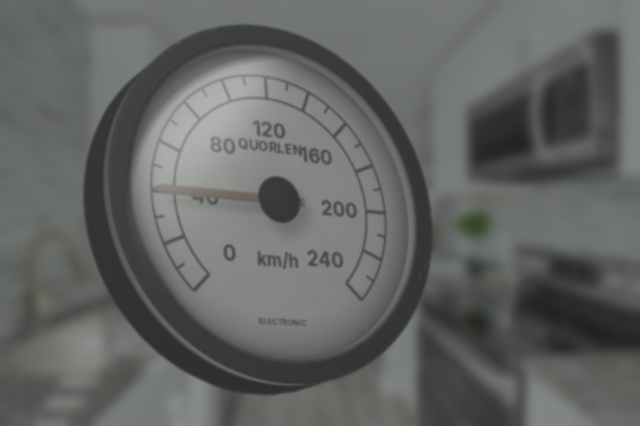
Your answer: 40 km/h
